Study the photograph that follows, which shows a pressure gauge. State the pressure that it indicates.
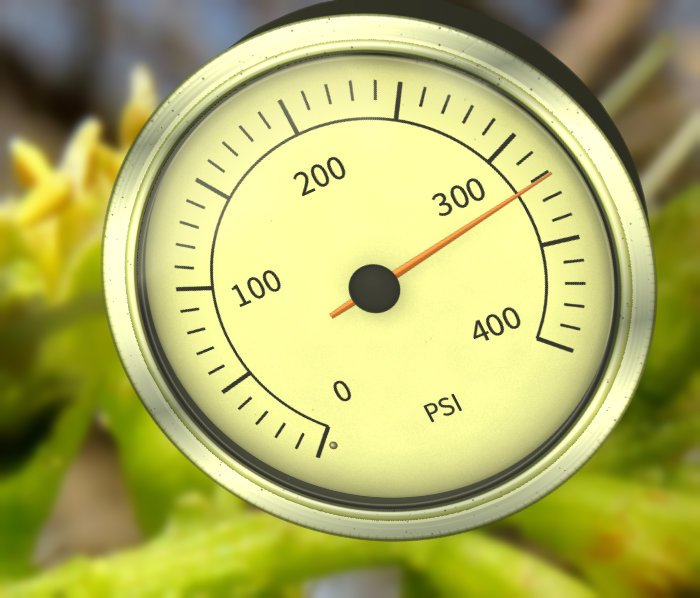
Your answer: 320 psi
